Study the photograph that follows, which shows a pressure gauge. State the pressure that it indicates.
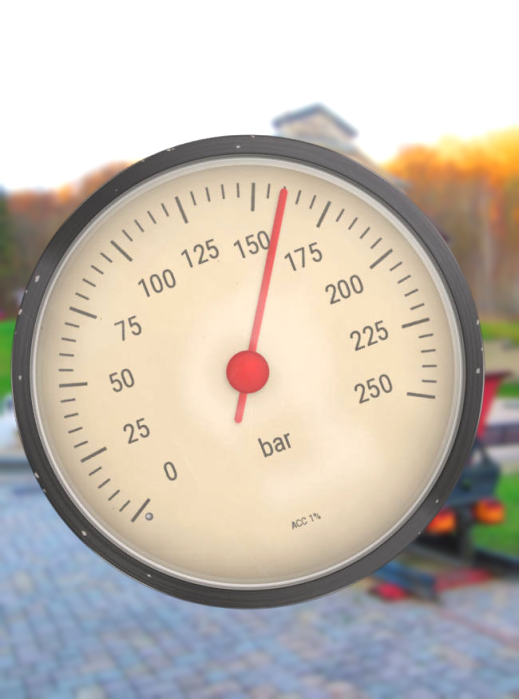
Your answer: 160 bar
